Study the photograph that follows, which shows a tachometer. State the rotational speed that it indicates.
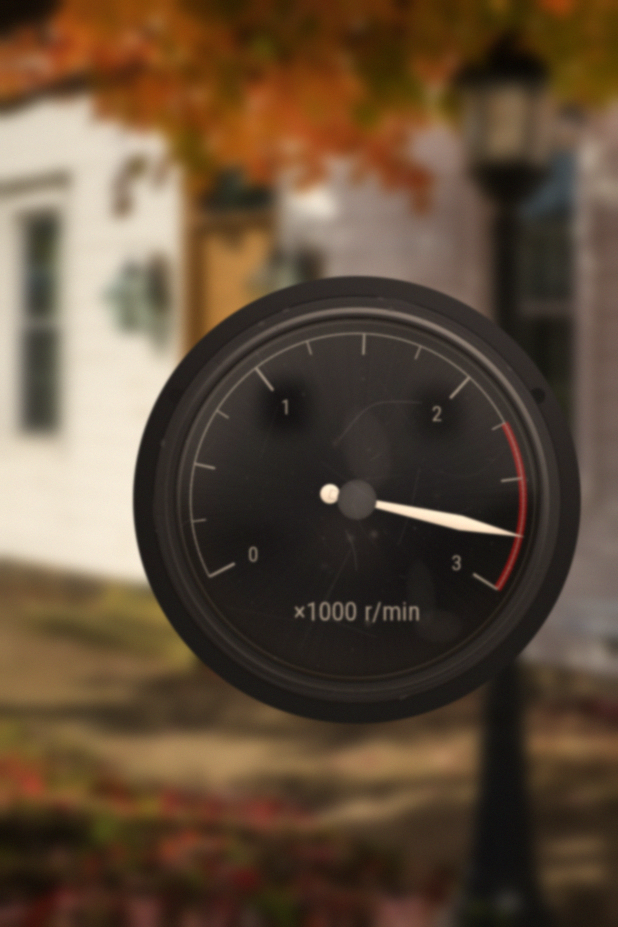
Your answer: 2750 rpm
